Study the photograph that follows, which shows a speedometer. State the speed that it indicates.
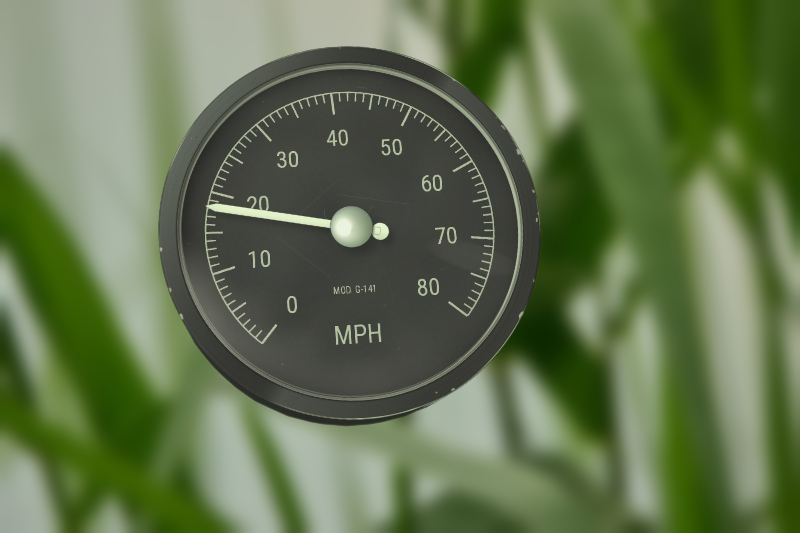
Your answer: 18 mph
